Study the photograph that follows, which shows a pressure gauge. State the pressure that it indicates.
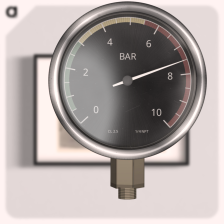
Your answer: 7.5 bar
